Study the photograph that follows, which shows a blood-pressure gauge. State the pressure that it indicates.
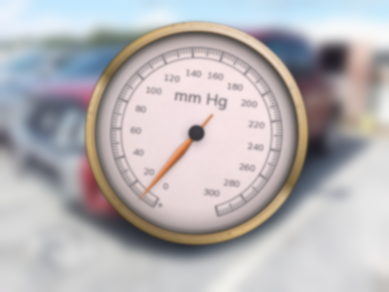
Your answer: 10 mmHg
